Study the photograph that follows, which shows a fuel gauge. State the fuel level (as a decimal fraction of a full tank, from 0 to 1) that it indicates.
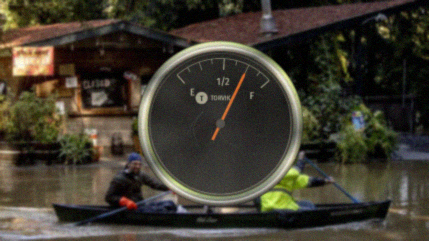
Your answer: 0.75
